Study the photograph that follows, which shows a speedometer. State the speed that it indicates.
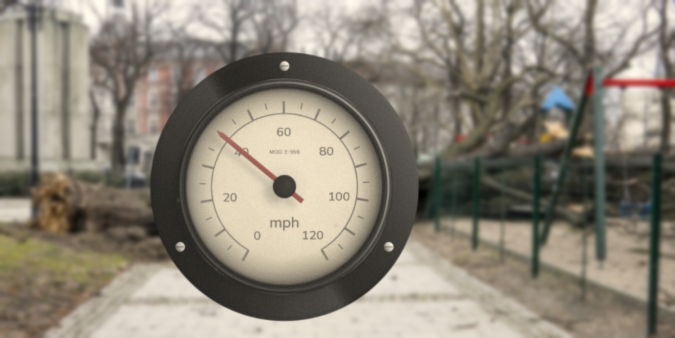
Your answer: 40 mph
